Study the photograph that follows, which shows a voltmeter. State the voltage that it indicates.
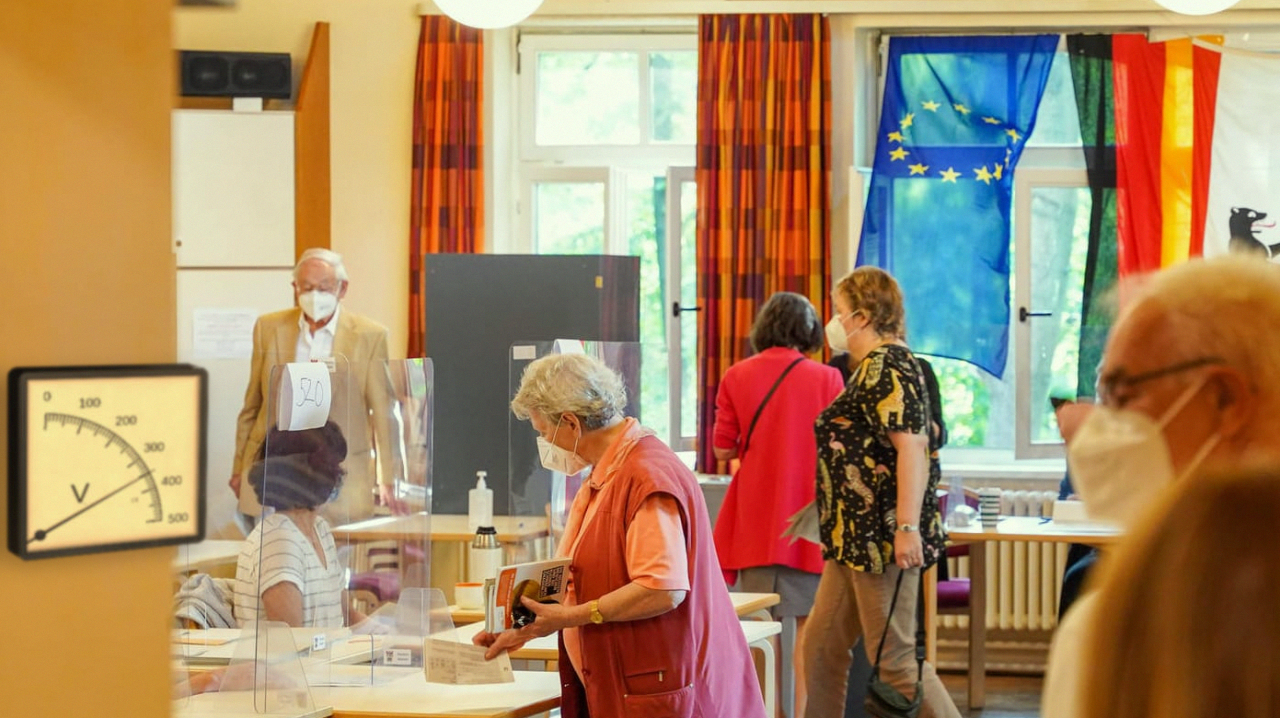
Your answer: 350 V
